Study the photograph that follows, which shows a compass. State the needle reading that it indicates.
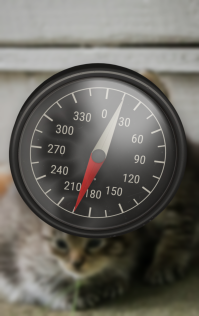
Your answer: 195 °
